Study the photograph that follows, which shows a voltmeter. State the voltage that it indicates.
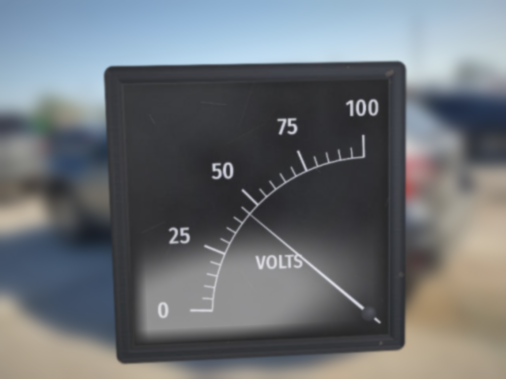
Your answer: 45 V
